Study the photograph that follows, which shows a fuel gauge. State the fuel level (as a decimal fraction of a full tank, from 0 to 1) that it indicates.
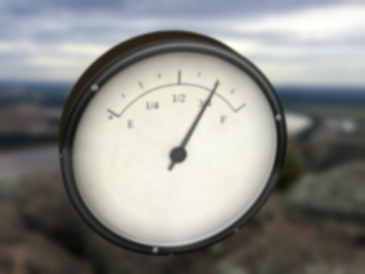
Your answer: 0.75
